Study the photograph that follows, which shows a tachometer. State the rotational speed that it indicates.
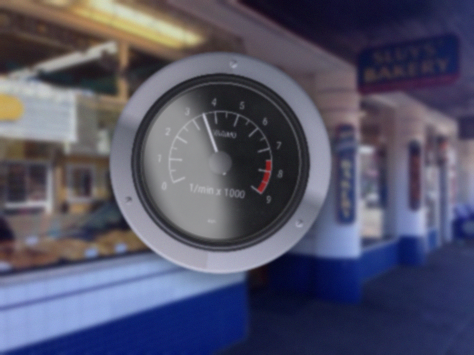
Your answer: 3500 rpm
